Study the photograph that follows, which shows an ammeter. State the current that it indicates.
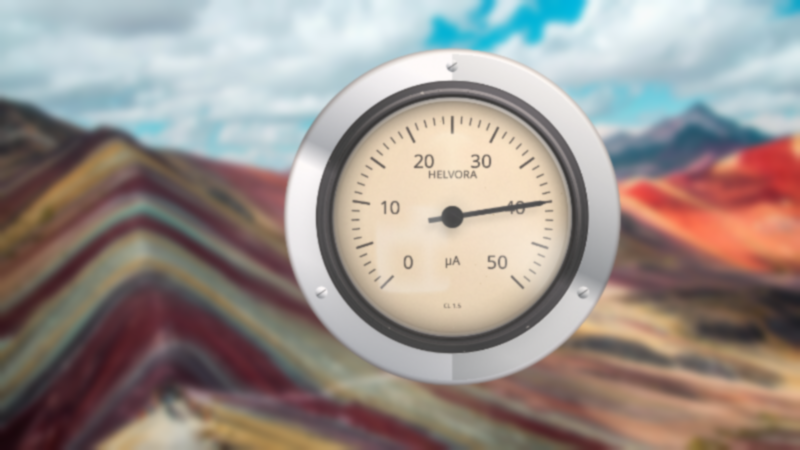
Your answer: 40 µA
